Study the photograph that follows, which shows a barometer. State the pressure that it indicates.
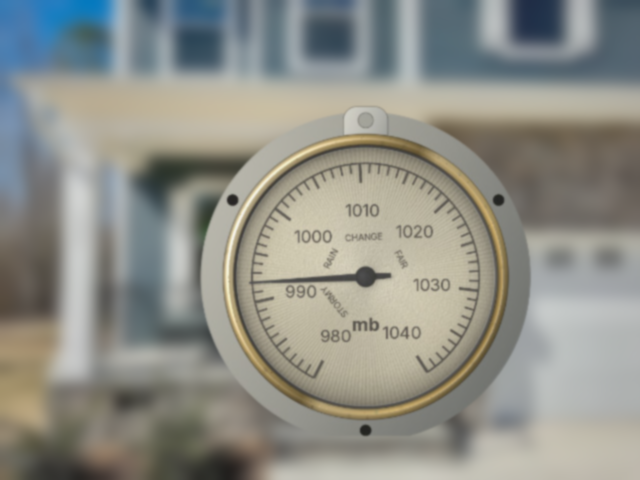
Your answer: 992 mbar
